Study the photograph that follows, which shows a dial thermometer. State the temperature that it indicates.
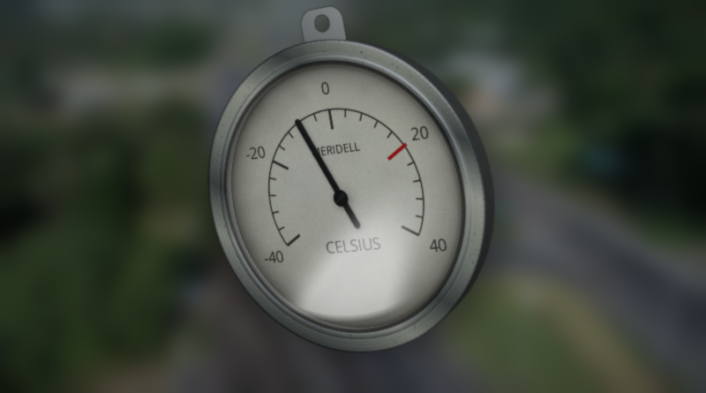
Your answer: -8 °C
